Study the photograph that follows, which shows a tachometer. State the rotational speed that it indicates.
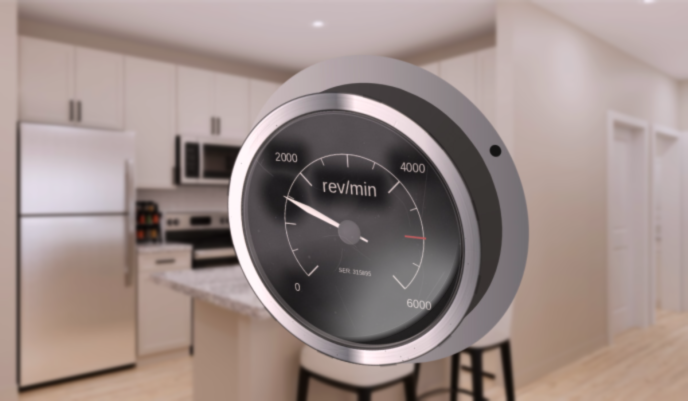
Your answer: 1500 rpm
